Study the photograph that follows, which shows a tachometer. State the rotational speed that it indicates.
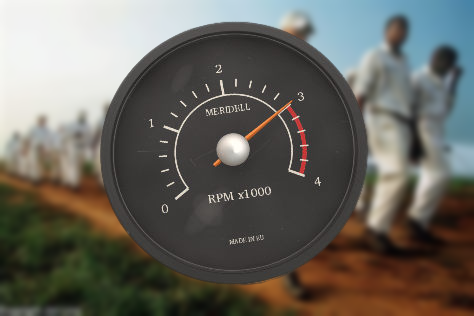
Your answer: 3000 rpm
